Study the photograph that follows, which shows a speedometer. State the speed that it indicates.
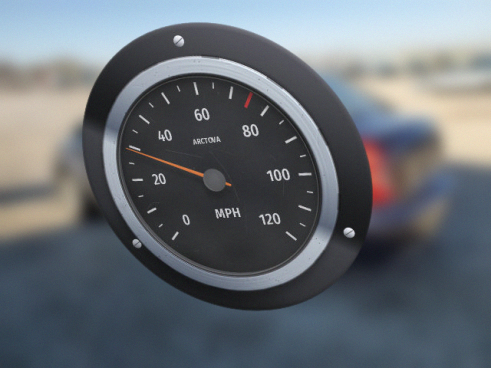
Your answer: 30 mph
